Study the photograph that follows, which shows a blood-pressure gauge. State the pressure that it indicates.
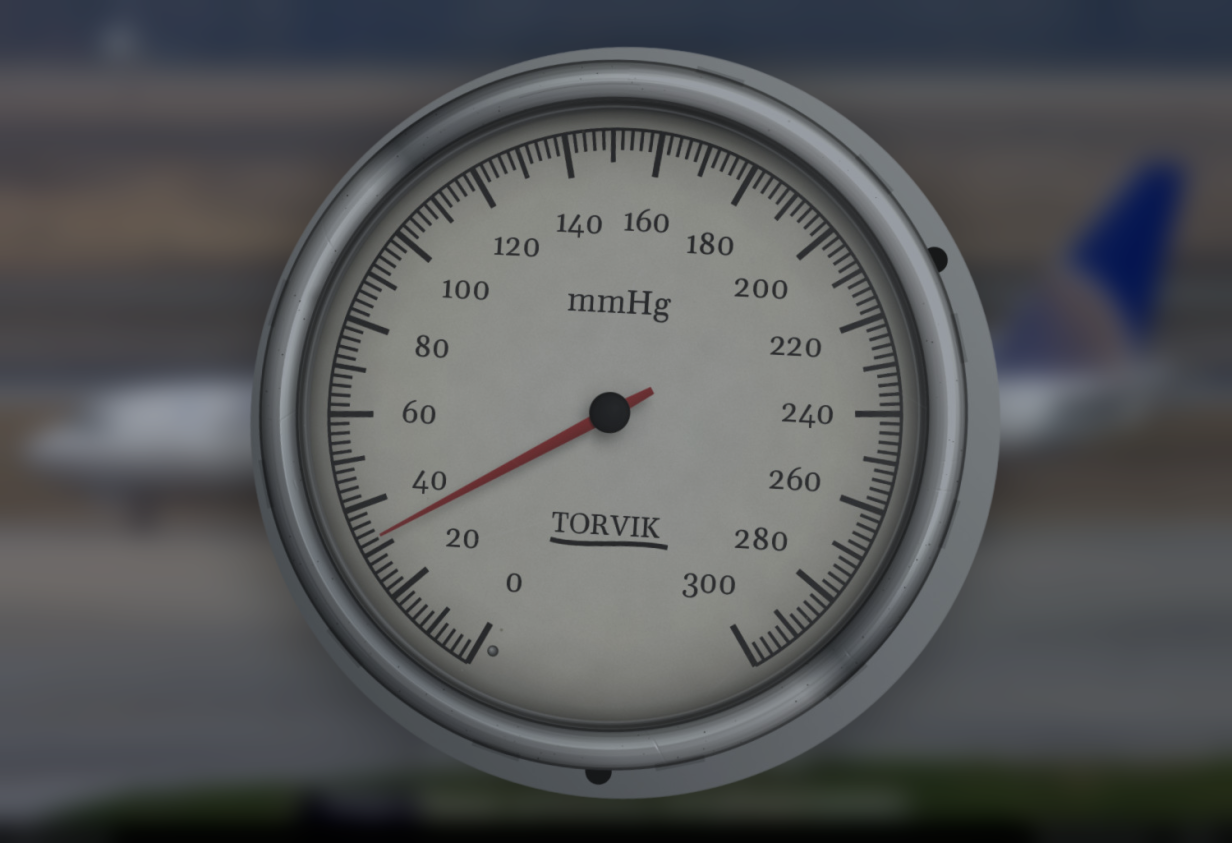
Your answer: 32 mmHg
